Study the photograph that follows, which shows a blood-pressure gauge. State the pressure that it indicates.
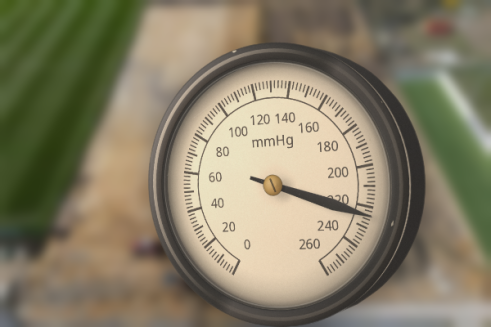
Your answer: 224 mmHg
